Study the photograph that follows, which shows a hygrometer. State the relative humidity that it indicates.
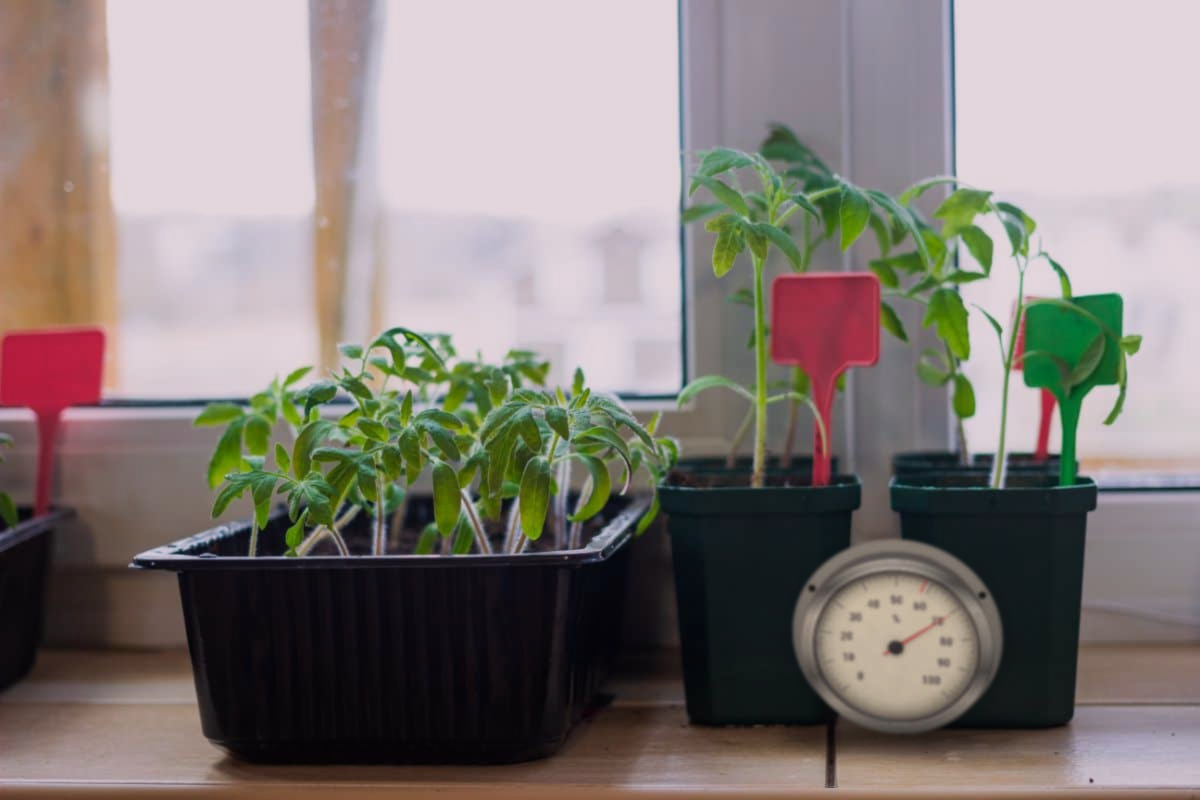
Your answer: 70 %
